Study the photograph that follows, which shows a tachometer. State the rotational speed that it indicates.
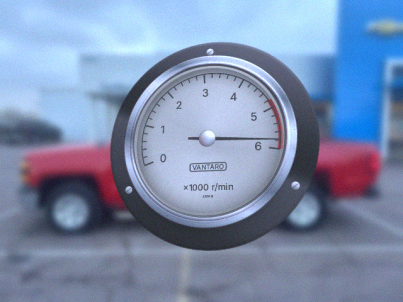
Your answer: 5800 rpm
